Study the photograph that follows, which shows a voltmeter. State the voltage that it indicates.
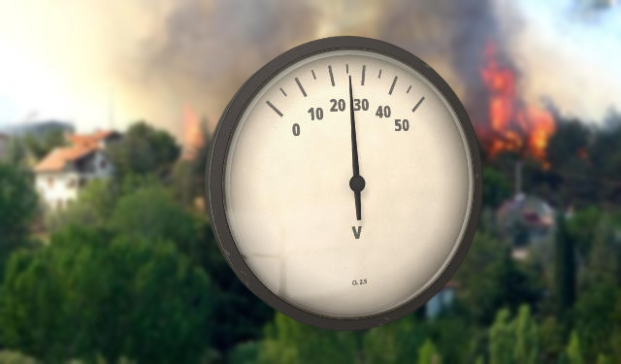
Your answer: 25 V
